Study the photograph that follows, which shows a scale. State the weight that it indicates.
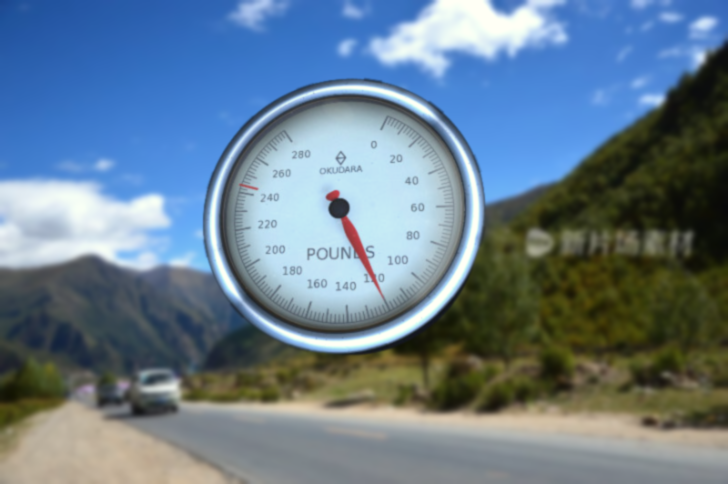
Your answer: 120 lb
